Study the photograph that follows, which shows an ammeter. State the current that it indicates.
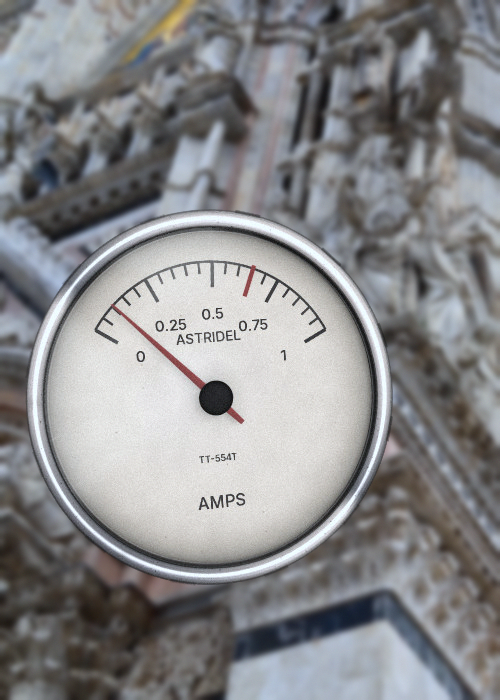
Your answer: 0.1 A
